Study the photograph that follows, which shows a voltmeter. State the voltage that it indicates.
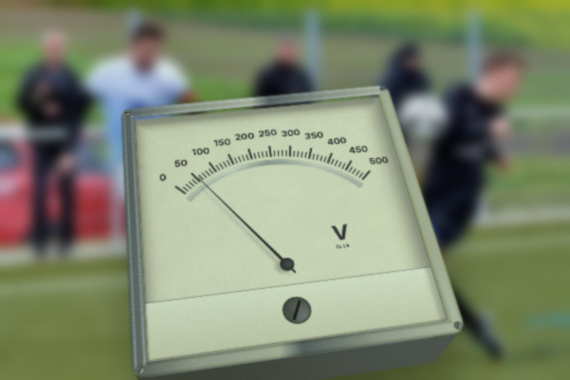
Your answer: 50 V
